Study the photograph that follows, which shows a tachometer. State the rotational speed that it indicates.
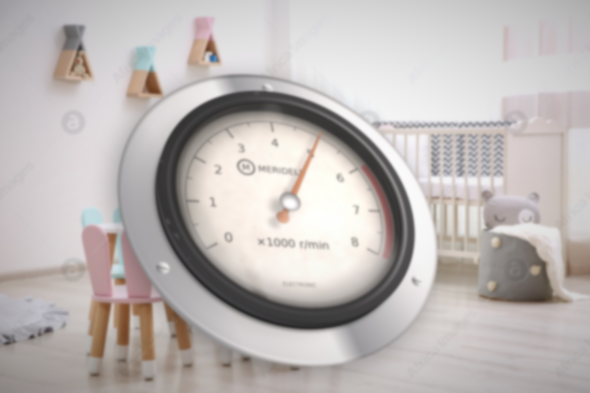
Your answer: 5000 rpm
